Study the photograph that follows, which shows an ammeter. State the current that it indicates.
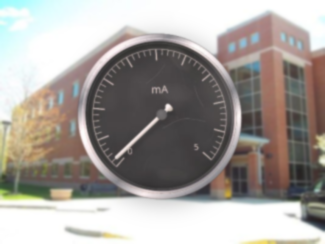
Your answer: 0.1 mA
